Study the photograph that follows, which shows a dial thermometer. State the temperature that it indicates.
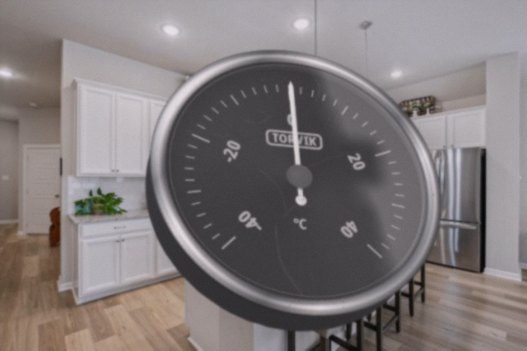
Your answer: 0 °C
